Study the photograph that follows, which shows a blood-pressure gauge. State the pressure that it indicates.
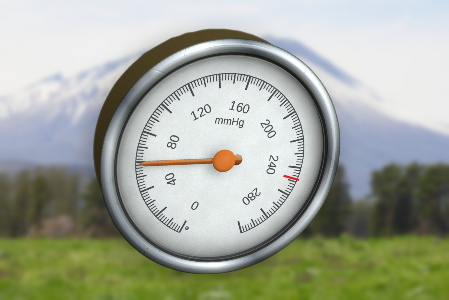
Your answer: 60 mmHg
